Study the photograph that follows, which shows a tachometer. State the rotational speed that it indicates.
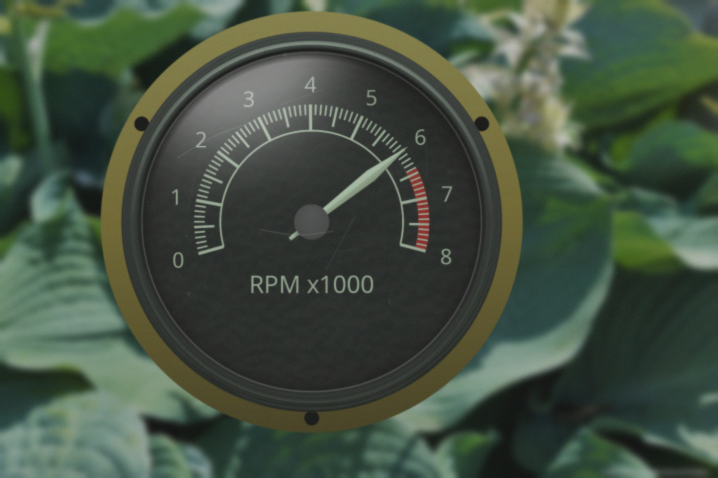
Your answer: 6000 rpm
